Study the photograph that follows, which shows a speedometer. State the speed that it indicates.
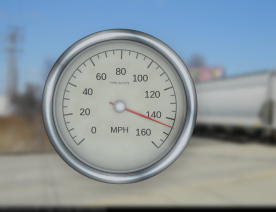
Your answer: 145 mph
